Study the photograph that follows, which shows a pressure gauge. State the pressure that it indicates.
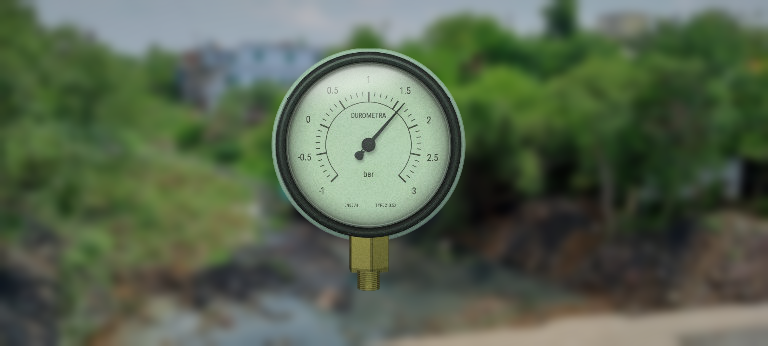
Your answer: 1.6 bar
